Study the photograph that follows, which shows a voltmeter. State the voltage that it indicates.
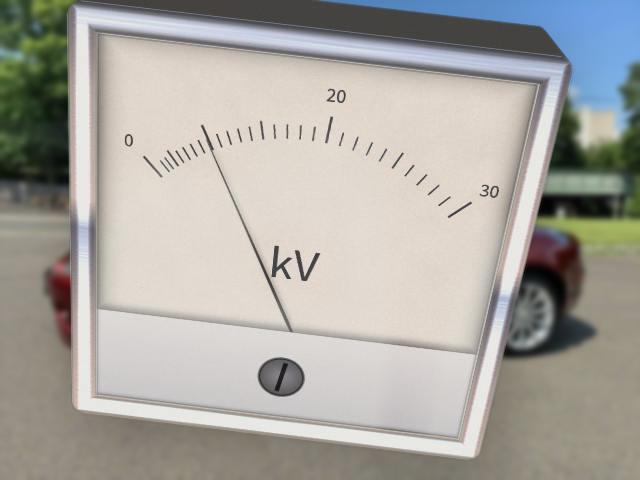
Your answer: 10 kV
